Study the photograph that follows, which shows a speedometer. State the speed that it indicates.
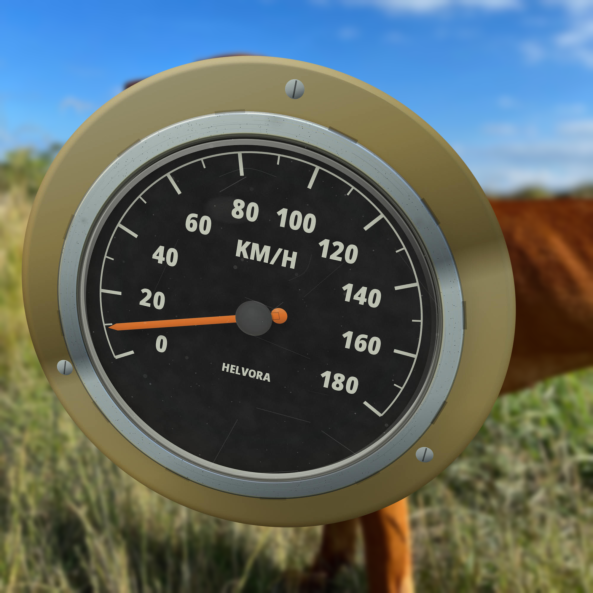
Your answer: 10 km/h
